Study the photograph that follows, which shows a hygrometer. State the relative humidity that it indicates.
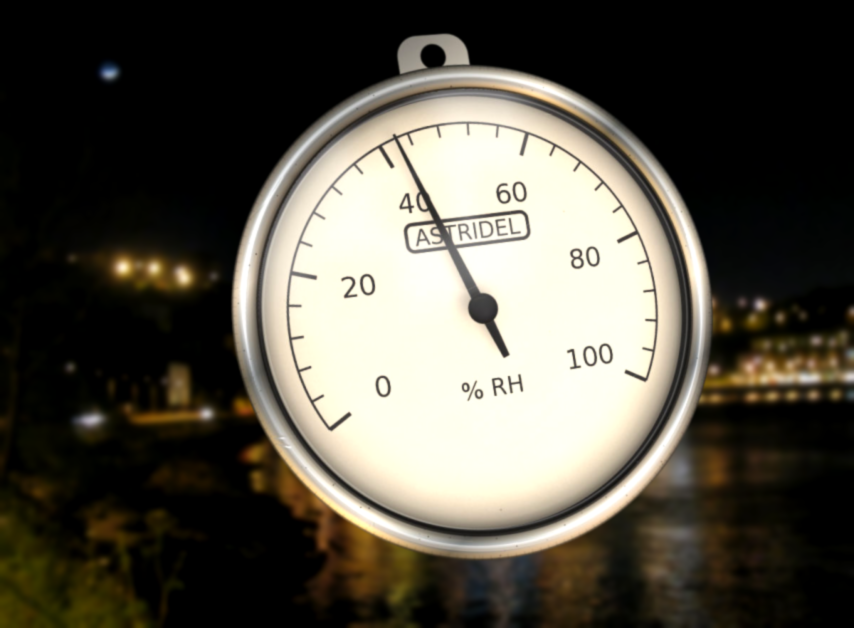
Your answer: 42 %
